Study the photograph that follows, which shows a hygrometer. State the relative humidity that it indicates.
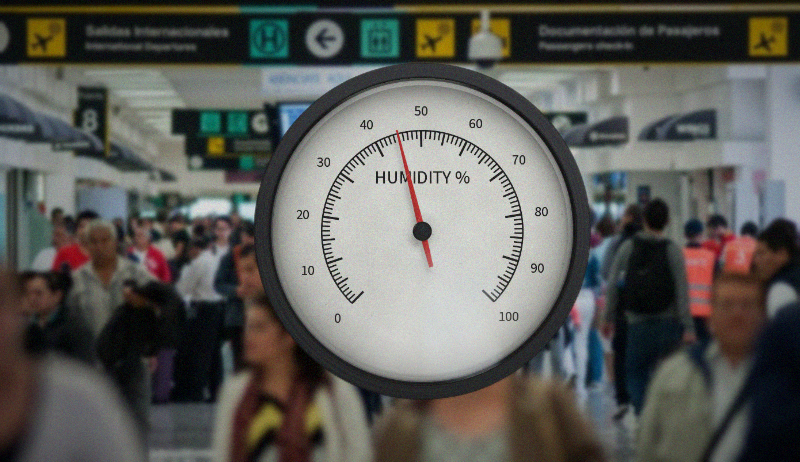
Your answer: 45 %
